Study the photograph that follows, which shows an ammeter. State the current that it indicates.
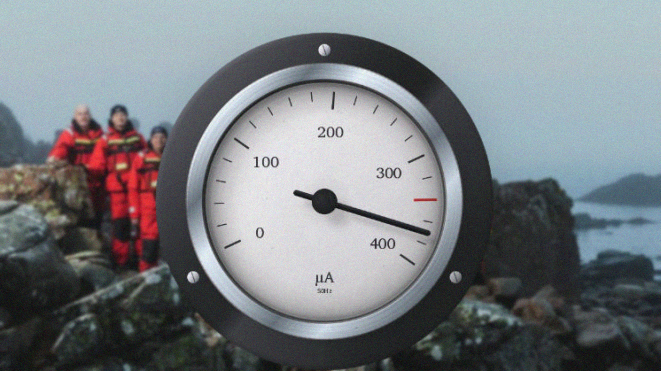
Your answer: 370 µA
